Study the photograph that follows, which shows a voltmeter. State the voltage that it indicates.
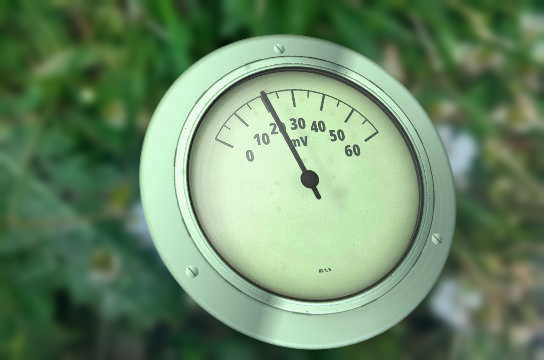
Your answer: 20 mV
